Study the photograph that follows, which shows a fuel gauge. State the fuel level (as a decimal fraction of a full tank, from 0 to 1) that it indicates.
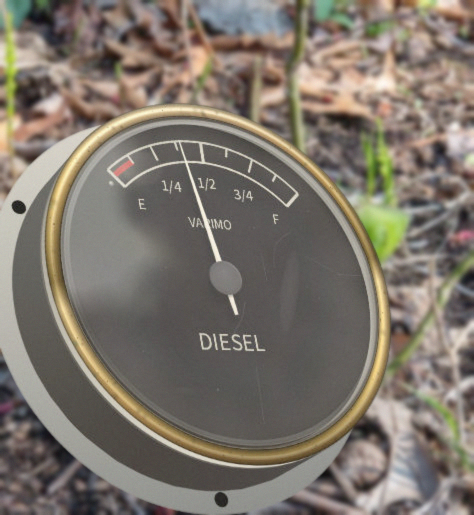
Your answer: 0.375
